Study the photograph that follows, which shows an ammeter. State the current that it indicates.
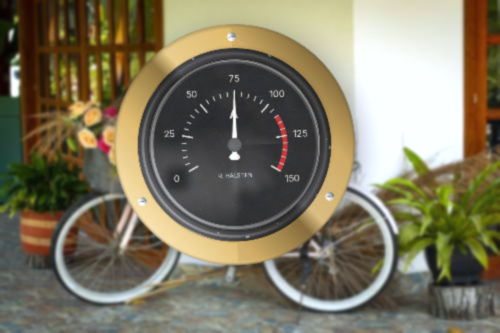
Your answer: 75 A
